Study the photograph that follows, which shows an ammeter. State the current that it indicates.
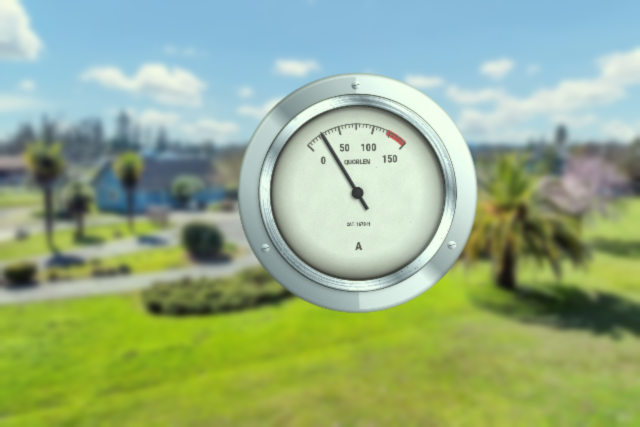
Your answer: 25 A
